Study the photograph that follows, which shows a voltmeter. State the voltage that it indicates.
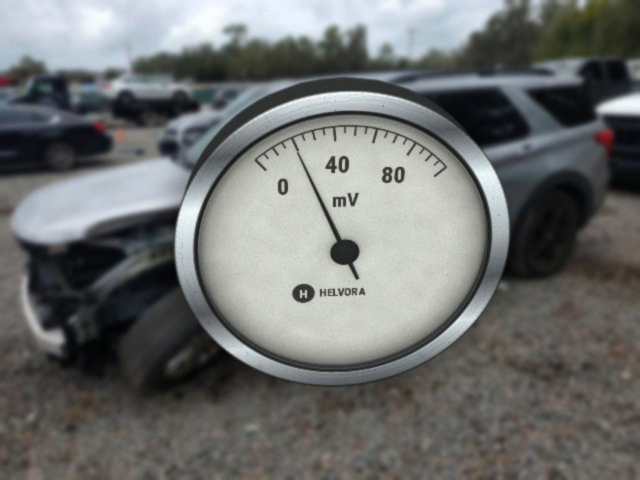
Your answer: 20 mV
